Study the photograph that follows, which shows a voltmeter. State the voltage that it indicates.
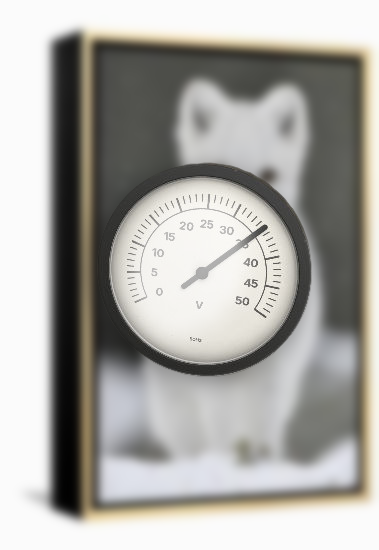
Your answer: 35 V
